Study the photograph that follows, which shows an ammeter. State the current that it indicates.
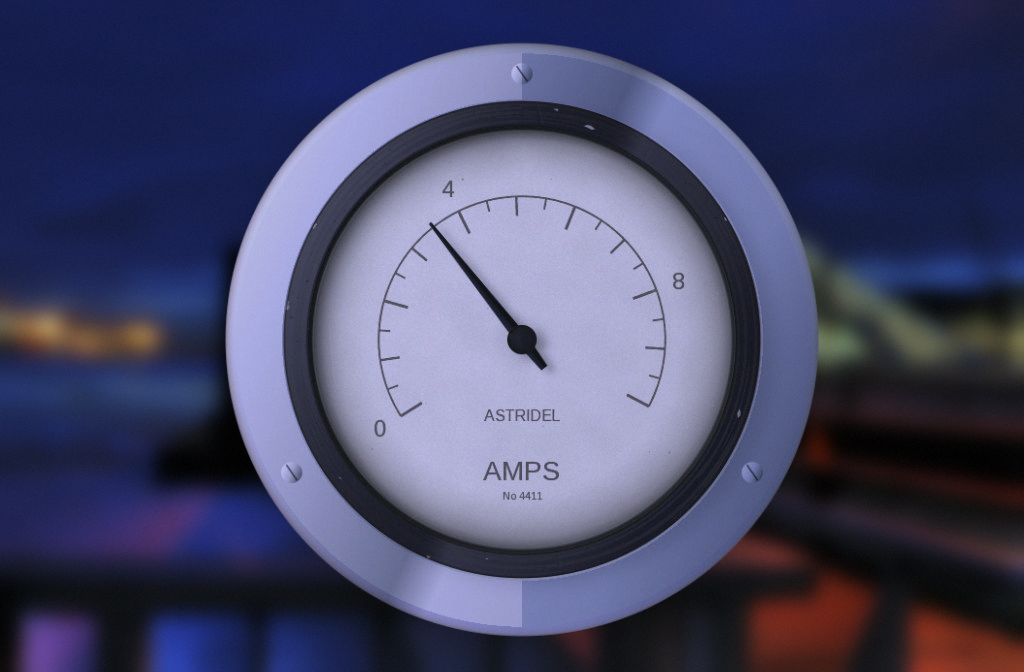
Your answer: 3.5 A
